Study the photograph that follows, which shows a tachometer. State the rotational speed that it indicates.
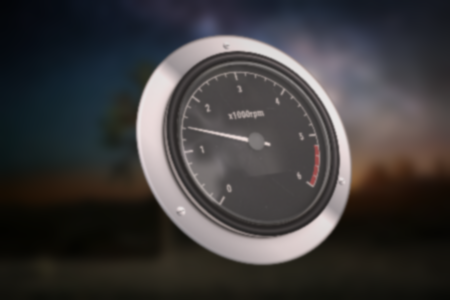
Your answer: 1400 rpm
